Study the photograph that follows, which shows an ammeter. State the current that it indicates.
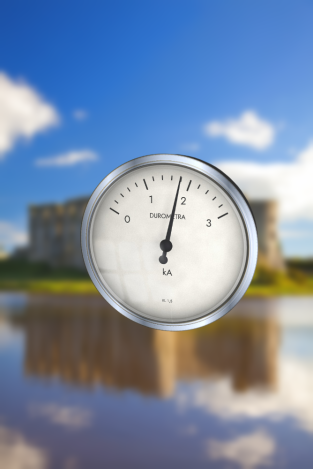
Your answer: 1.8 kA
